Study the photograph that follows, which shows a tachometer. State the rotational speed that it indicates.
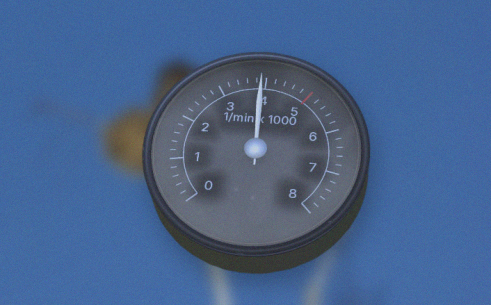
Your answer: 3900 rpm
